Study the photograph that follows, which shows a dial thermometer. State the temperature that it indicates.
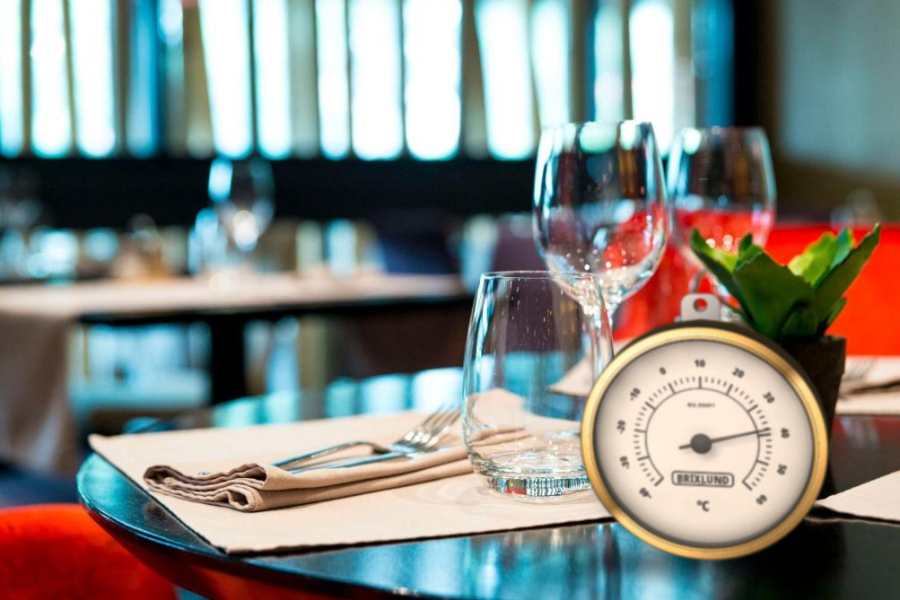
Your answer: 38 °C
